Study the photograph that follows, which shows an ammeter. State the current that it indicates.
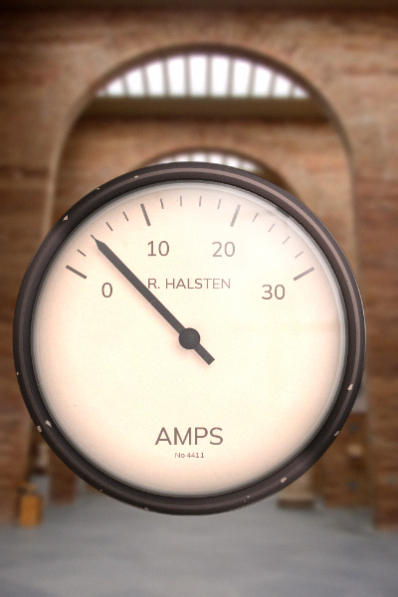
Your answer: 4 A
